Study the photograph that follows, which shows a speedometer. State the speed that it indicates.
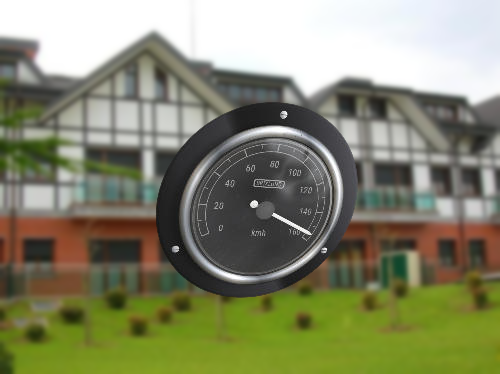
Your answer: 155 km/h
